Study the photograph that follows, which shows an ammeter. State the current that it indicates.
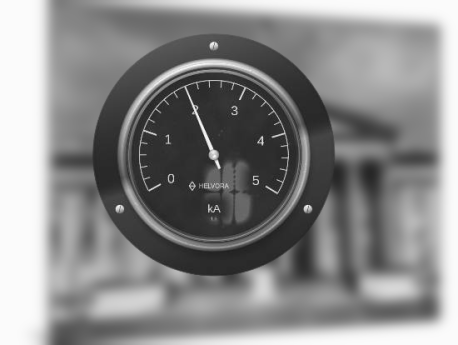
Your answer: 2 kA
